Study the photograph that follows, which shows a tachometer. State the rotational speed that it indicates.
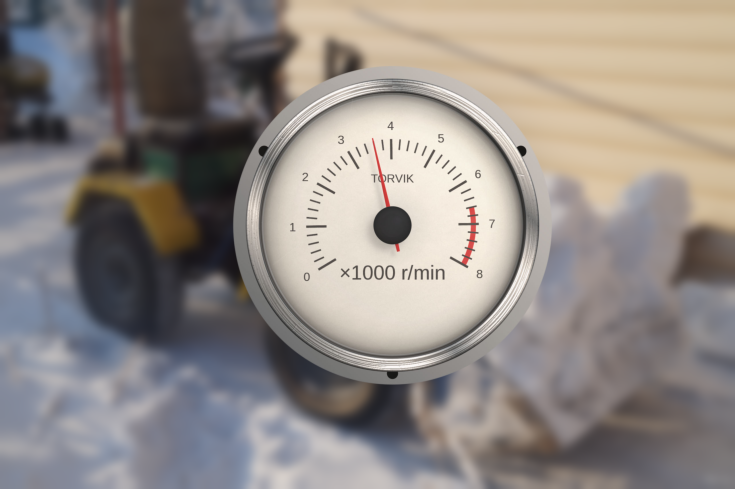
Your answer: 3600 rpm
